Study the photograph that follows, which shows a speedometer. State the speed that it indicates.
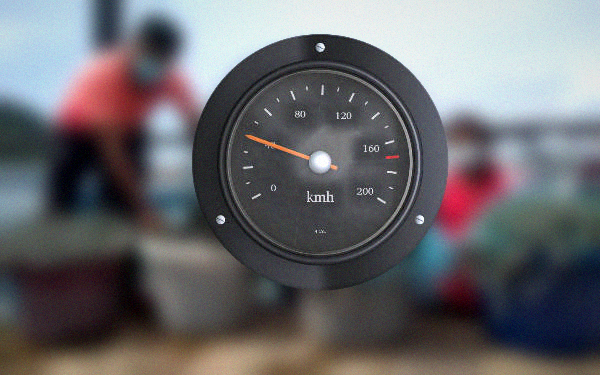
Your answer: 40 km/h
